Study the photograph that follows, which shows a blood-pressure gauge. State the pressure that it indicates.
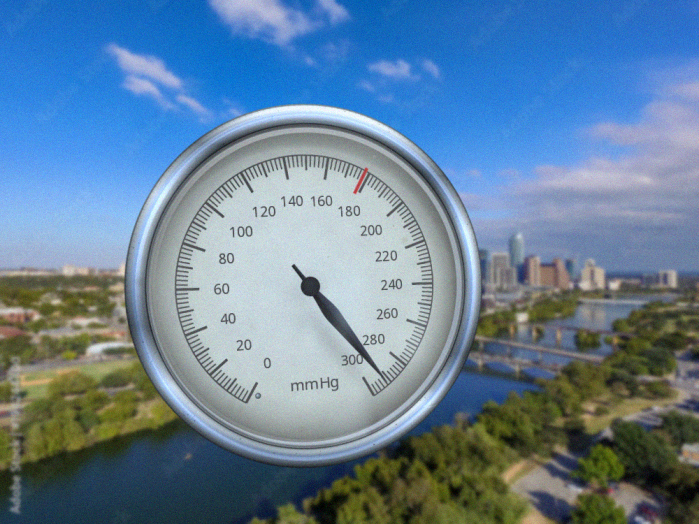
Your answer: 292 mmHg
